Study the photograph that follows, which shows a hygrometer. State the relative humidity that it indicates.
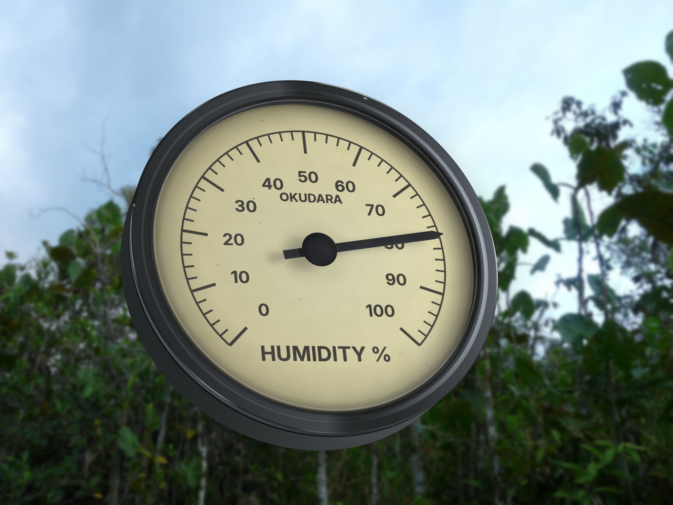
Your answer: 80 %
